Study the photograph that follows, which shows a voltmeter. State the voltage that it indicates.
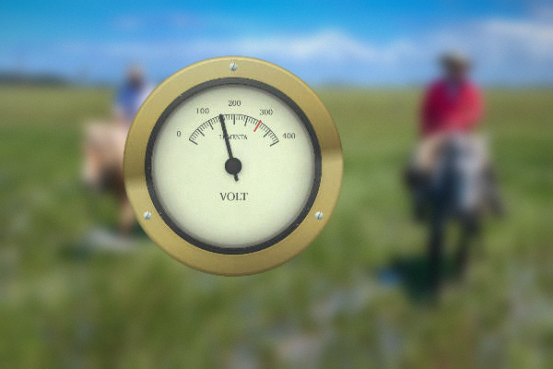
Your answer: 150 V
